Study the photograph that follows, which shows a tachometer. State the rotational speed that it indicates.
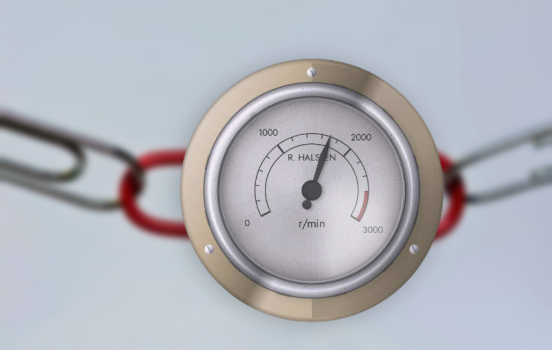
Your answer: 1700 rpm
